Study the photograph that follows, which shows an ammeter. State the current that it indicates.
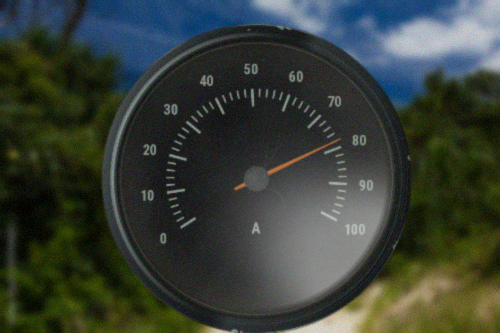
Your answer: 78 A
